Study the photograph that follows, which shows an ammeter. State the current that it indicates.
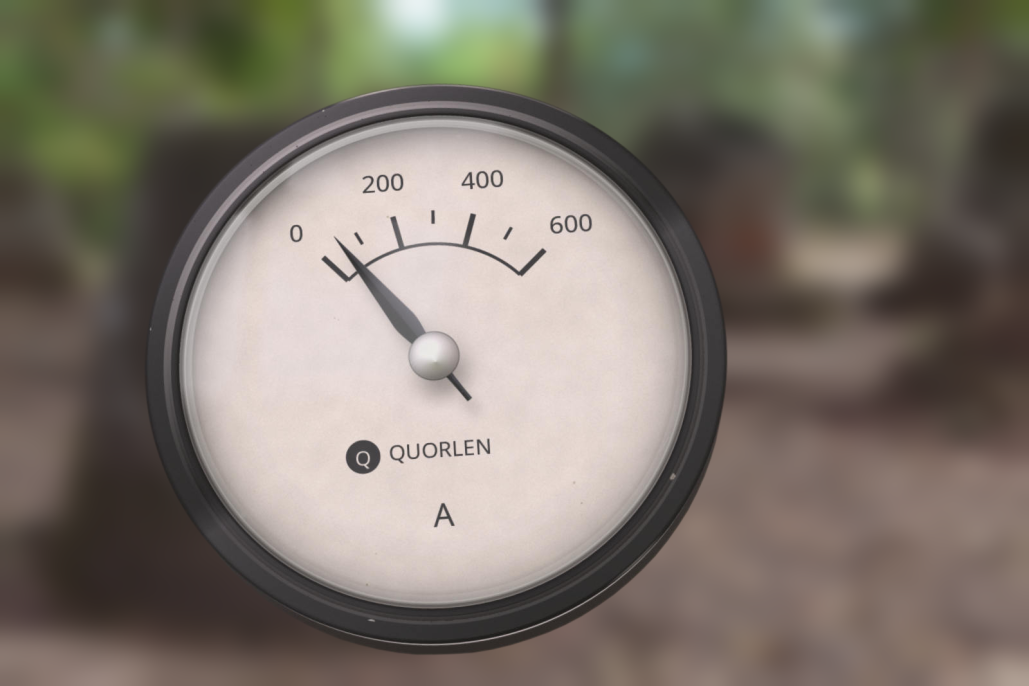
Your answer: 50 A
